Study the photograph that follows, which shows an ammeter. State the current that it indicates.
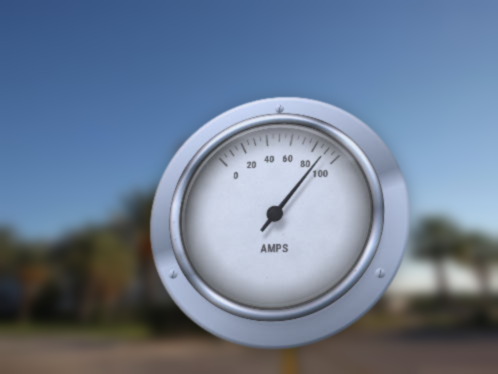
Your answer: 90 A
